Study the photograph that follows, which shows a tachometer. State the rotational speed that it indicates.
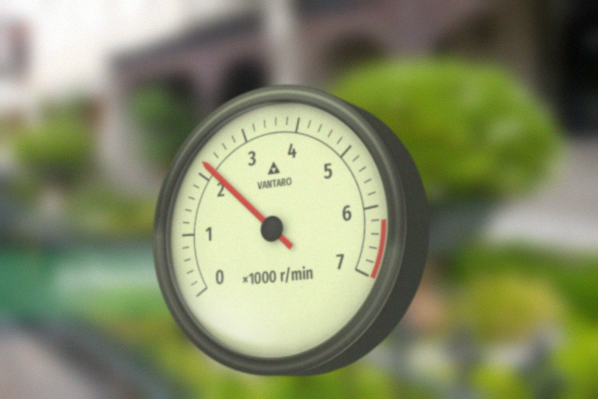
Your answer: 2200 rpm
